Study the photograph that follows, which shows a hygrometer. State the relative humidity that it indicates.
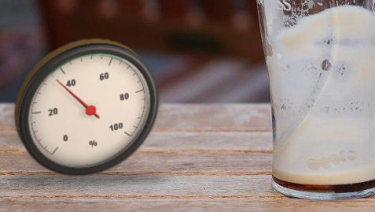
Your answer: 36 %
